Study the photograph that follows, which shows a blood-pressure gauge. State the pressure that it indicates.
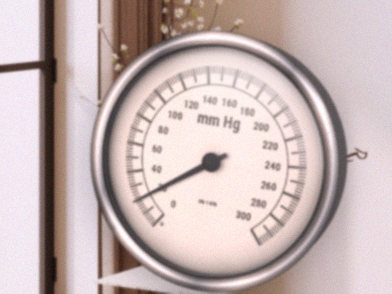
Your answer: 20 mmHg
